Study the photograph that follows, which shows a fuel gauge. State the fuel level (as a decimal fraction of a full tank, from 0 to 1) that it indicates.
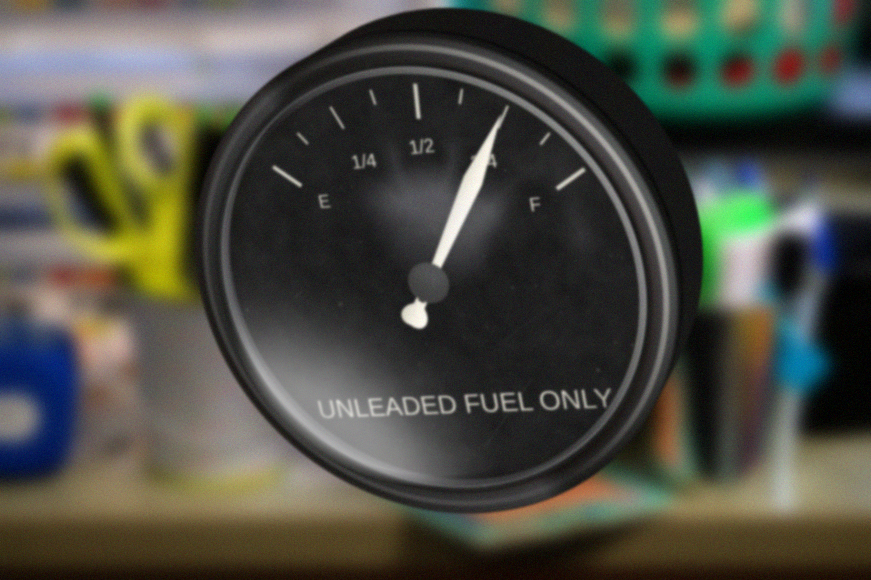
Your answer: 0.75
